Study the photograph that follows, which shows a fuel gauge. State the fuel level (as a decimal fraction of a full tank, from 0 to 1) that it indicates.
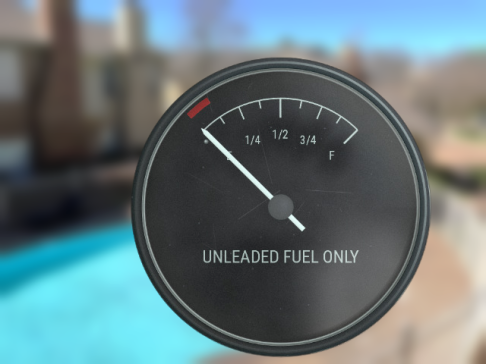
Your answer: 0
